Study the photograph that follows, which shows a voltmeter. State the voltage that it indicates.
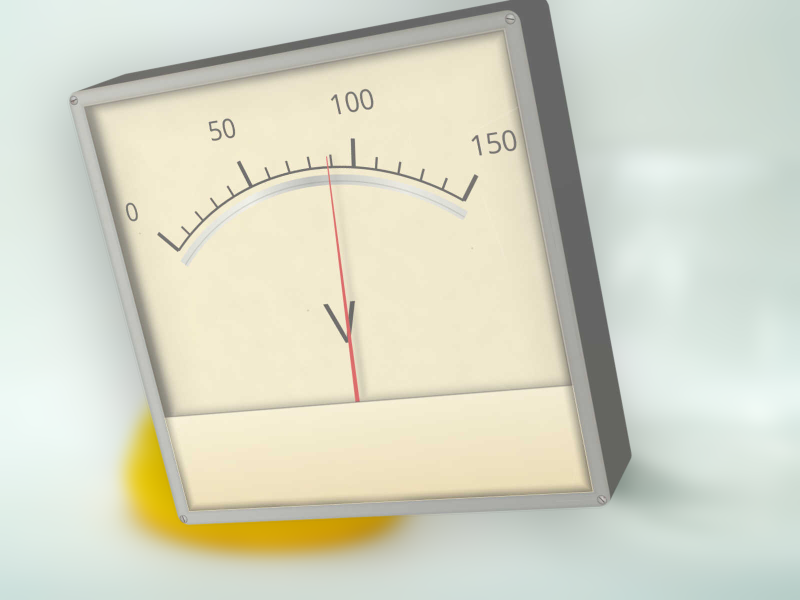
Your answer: 90 V
